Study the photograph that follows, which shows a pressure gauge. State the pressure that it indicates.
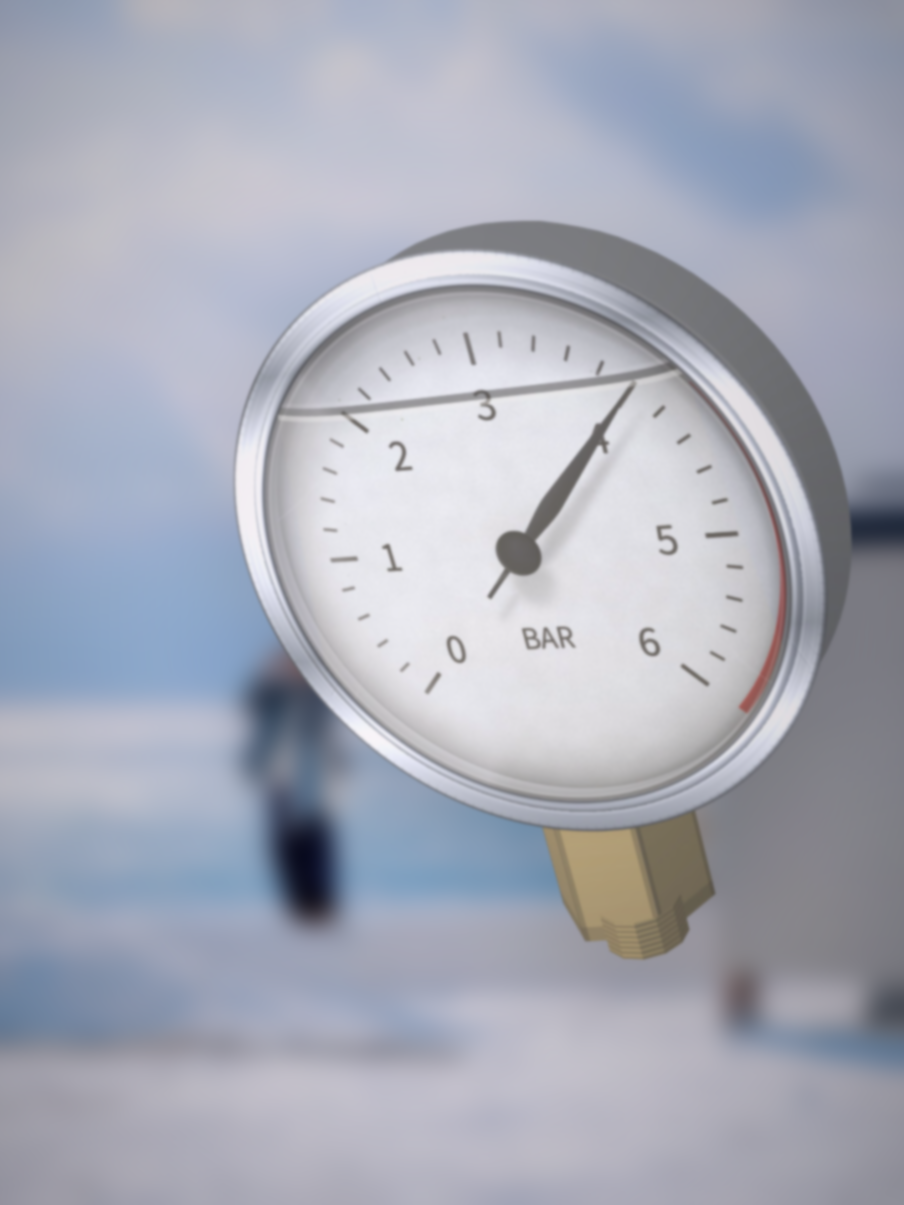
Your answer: 4 bar
